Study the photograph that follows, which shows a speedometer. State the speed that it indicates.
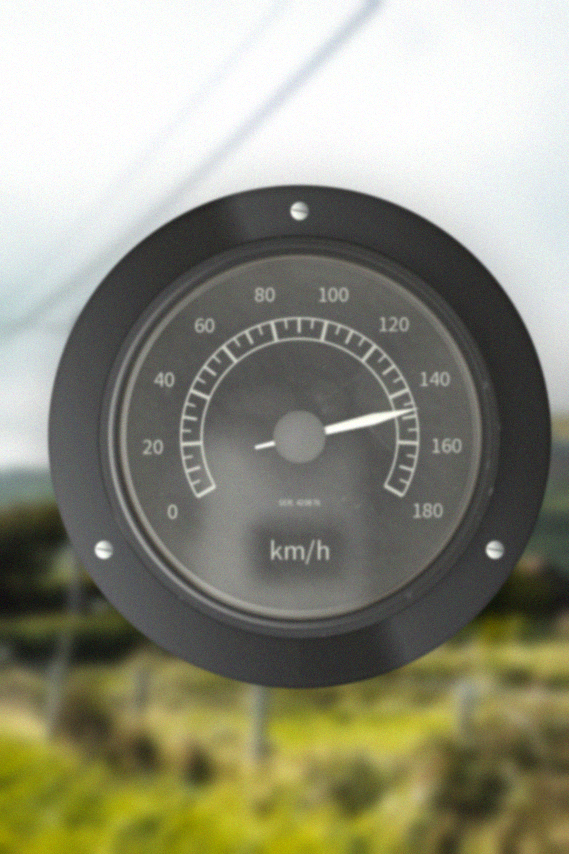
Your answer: 147.5 km/h
